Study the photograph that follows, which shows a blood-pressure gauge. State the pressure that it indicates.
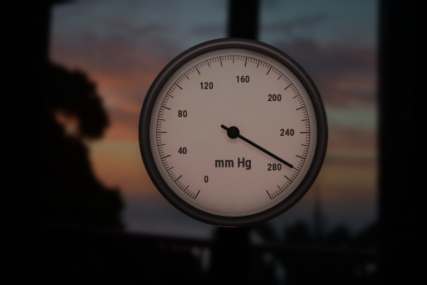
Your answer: 270 mmHg
